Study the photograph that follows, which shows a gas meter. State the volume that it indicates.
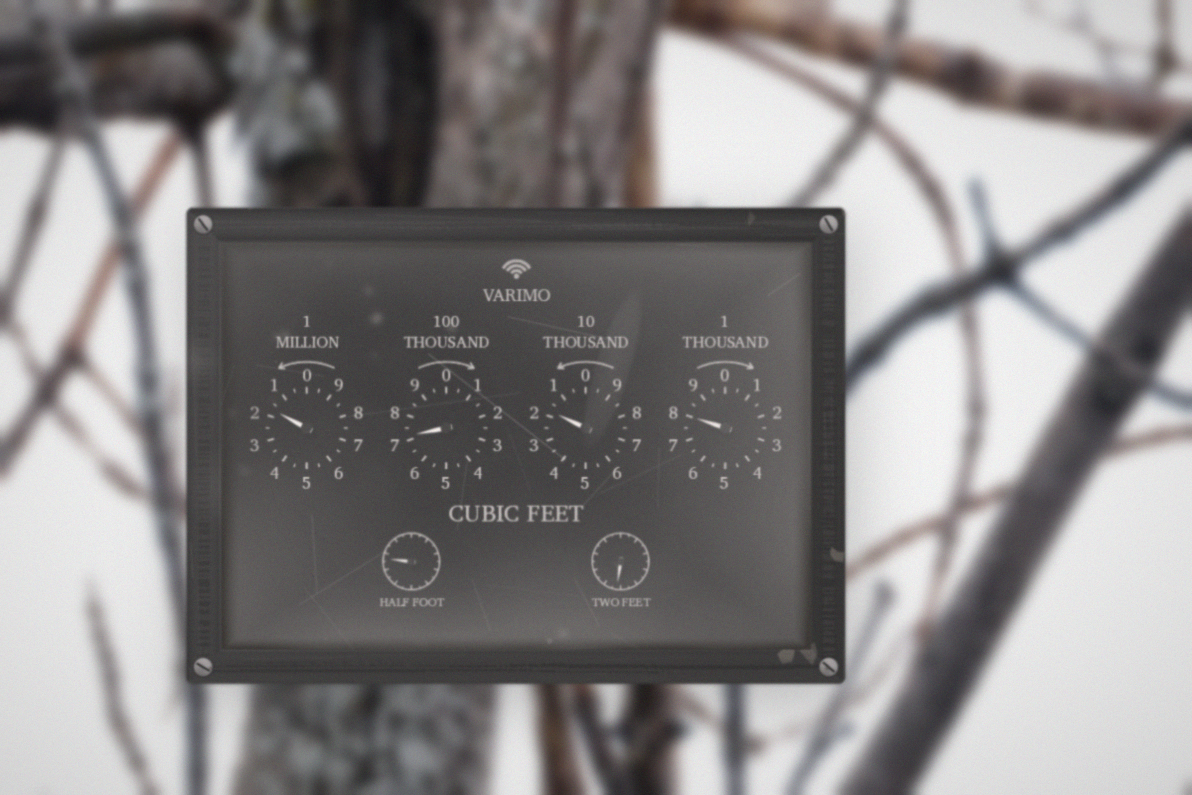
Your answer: 171800 ft³
